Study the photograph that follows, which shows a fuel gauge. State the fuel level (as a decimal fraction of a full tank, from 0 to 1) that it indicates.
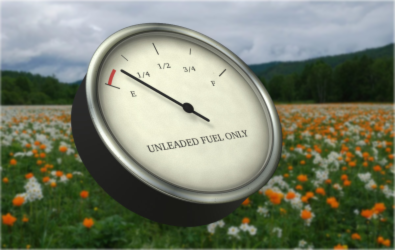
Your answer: 0.125
